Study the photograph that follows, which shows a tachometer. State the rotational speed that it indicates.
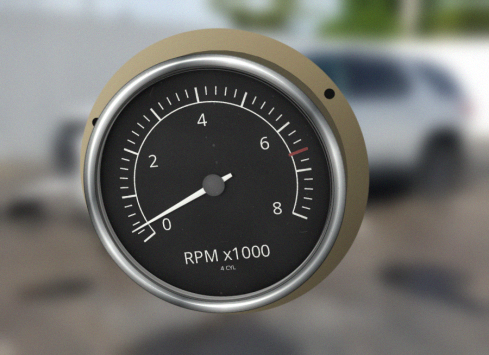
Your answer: 300 rpm
